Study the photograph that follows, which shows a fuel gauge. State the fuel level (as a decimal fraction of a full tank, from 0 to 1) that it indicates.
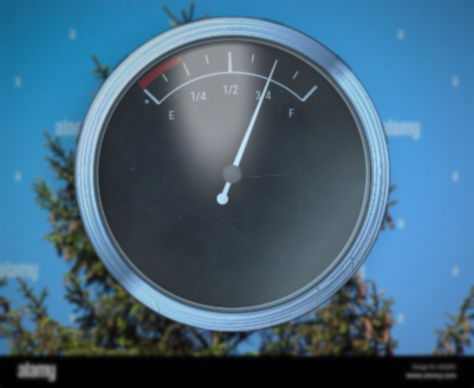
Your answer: 0.75
